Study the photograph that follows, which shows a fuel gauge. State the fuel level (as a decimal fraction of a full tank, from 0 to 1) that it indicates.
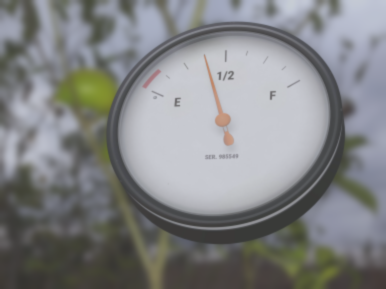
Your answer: 0.375
